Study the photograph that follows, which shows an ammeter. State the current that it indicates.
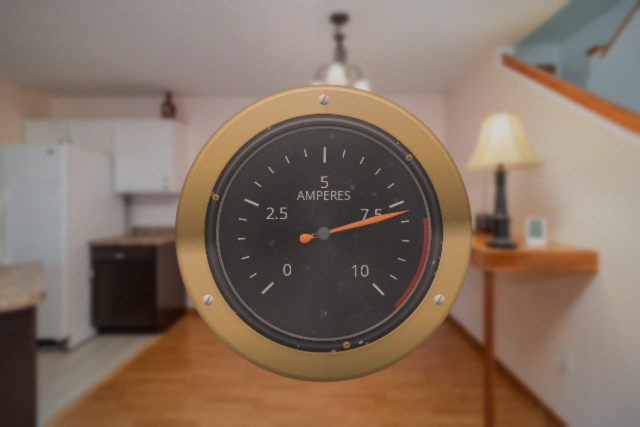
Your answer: 7.75 A
